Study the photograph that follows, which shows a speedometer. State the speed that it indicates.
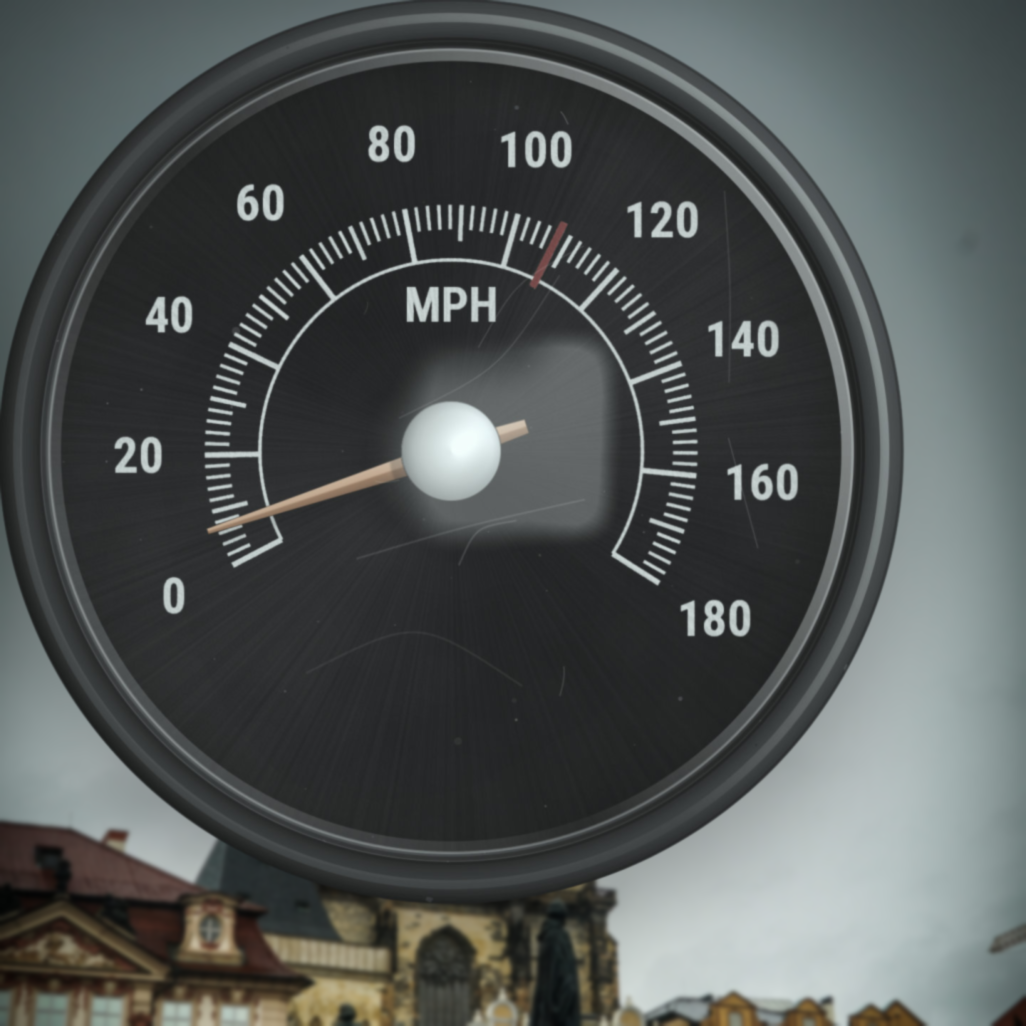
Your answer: 7 mph
